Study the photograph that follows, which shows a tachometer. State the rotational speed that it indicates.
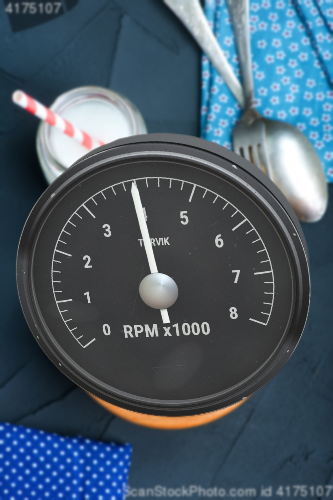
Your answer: 4000 rpm
